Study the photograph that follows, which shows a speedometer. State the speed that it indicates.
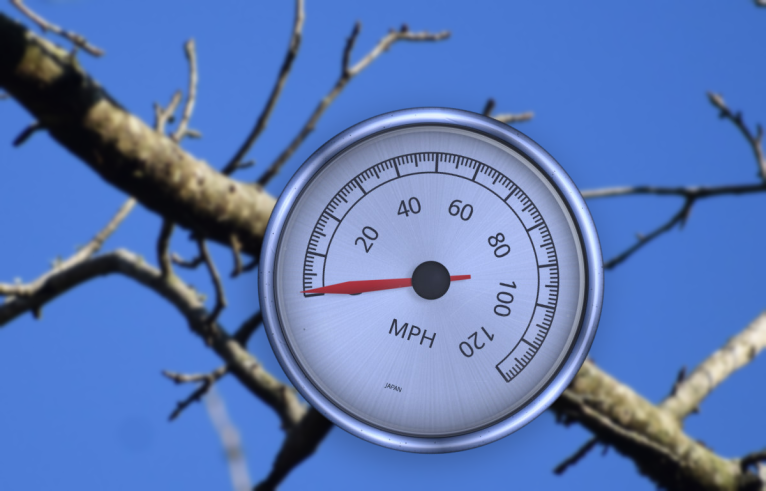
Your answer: 1 mph
